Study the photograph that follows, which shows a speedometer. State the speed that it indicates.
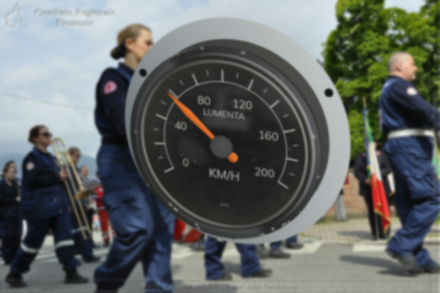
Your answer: 60 km/h
